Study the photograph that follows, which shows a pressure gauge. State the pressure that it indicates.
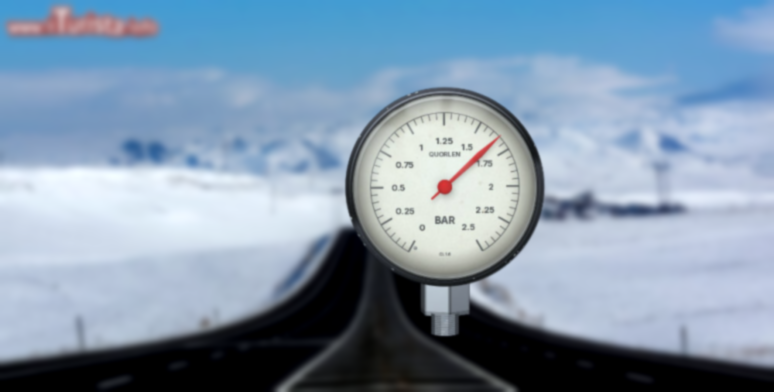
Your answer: 1.65 bar
